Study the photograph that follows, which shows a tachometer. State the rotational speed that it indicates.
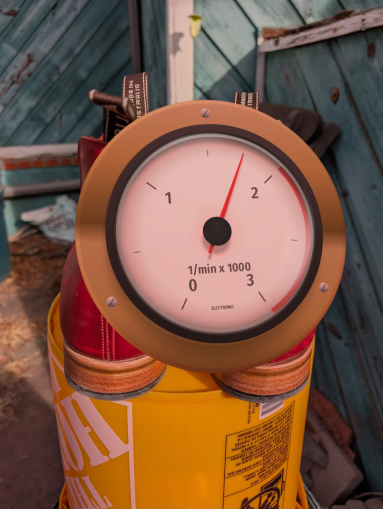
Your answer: 1750 rpm
